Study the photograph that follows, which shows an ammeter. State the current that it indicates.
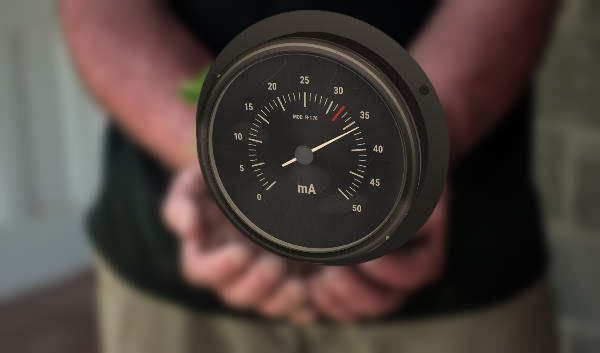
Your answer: 36 mA
